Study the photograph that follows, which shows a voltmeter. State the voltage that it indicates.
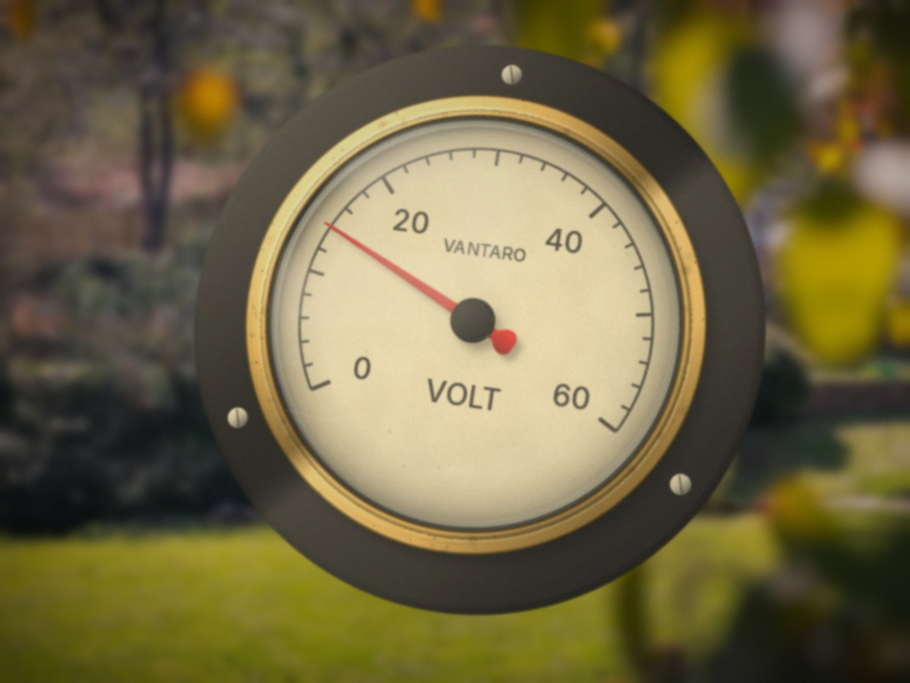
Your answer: 14 V
